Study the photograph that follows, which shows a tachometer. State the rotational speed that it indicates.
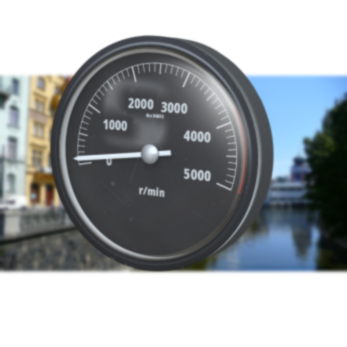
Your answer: 100 rpm
